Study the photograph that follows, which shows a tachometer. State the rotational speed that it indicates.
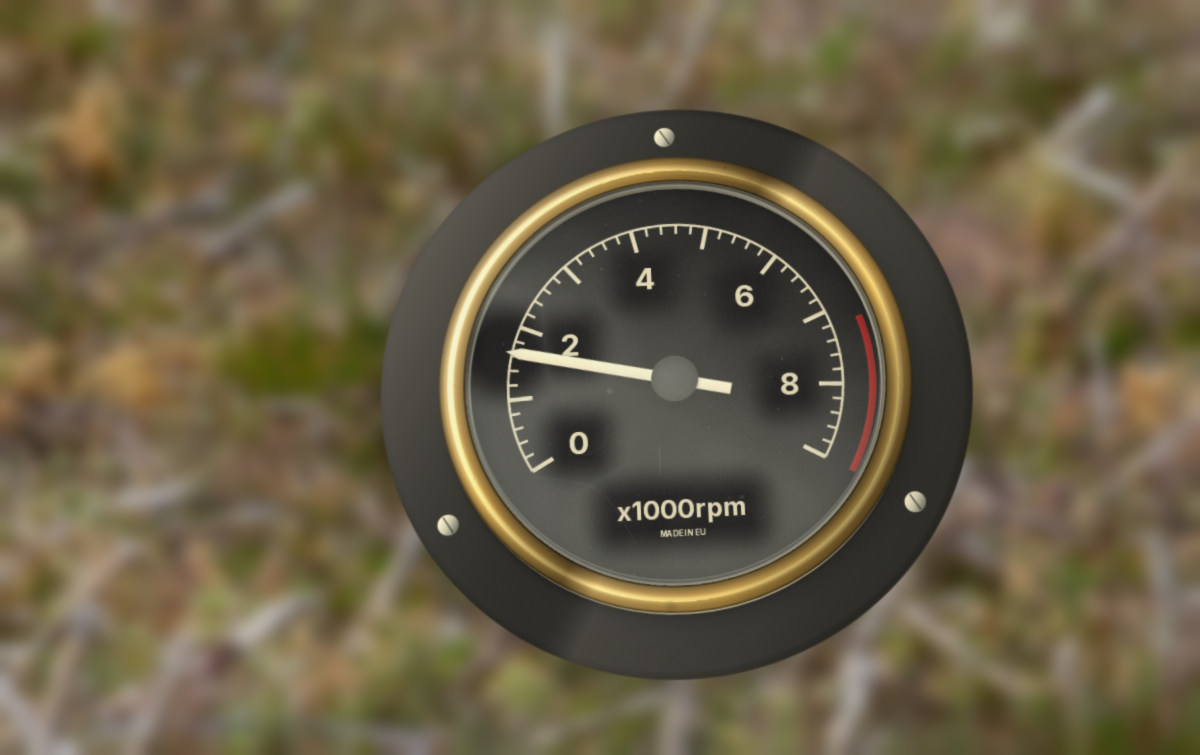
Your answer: 1600 rpm
